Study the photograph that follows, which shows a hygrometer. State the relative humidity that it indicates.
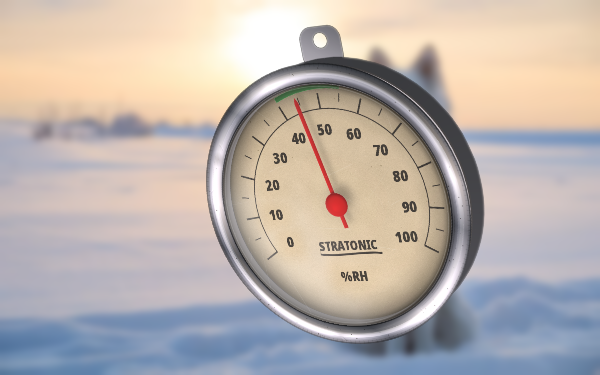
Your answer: 45 %
